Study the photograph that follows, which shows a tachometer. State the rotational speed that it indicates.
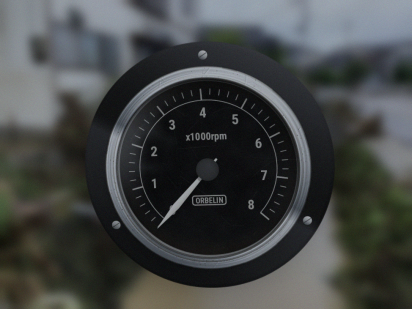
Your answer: 0 rpm
